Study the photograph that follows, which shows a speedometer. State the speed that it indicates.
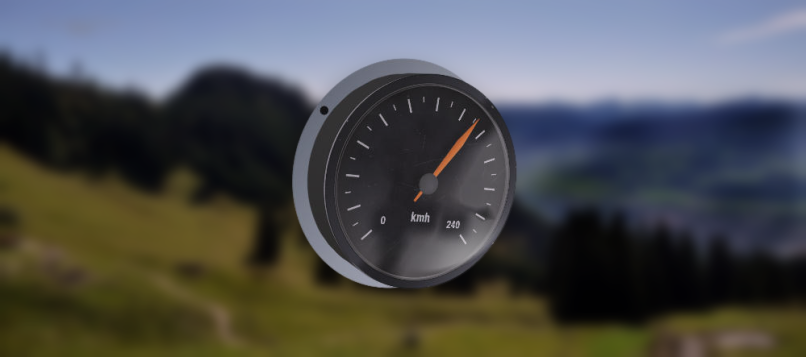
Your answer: 150 km/h
